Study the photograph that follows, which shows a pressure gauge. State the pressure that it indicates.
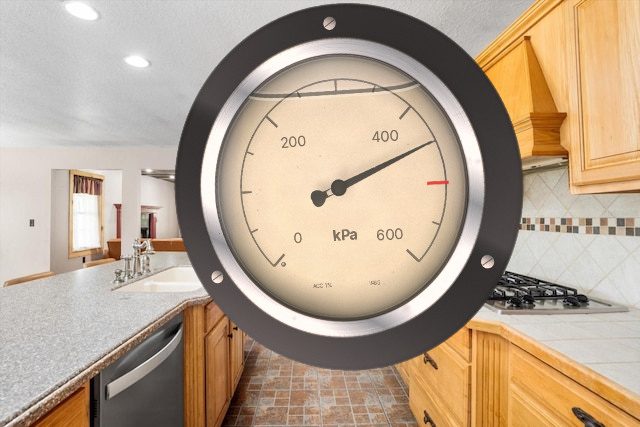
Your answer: 450 kPa
